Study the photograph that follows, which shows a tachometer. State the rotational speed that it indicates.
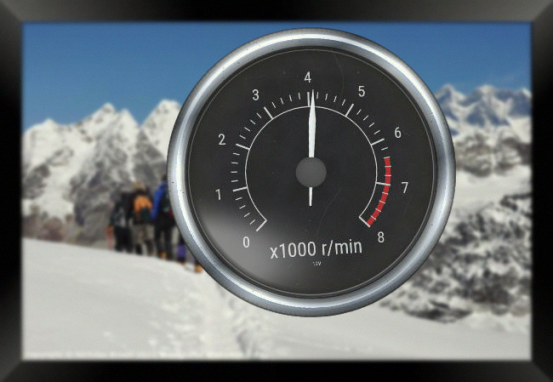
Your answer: 4100 rpm
